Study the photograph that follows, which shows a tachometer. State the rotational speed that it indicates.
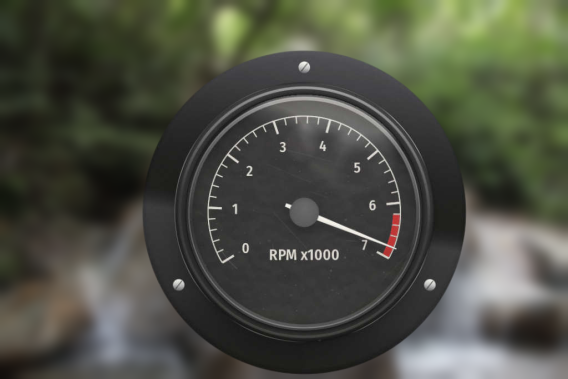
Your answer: 6800 rpm
